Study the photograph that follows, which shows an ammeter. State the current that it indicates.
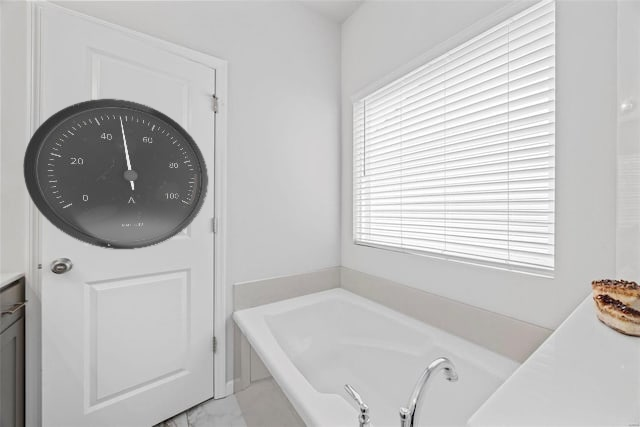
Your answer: 48 A
